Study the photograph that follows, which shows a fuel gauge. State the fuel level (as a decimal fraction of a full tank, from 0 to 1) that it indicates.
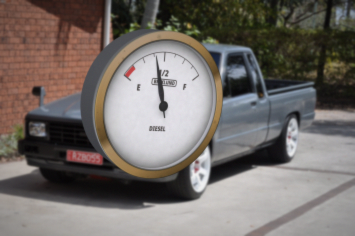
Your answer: 0.375
